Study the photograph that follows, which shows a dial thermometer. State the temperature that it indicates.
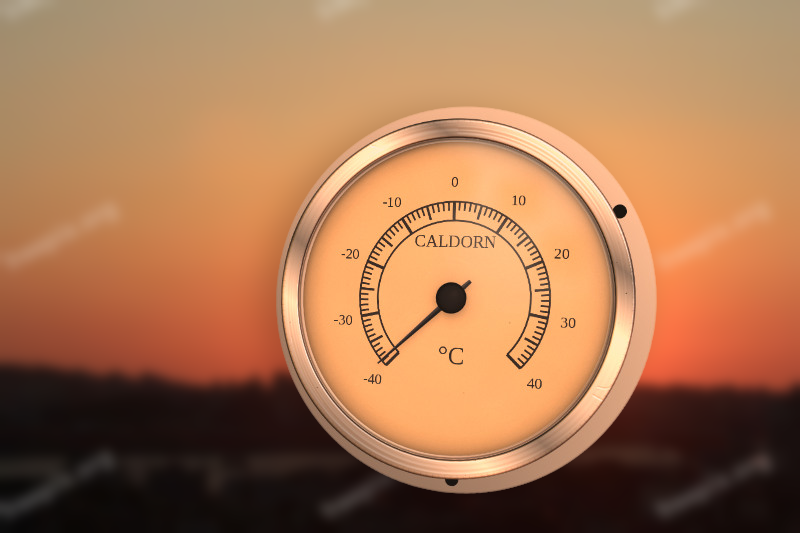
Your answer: -39 °C
